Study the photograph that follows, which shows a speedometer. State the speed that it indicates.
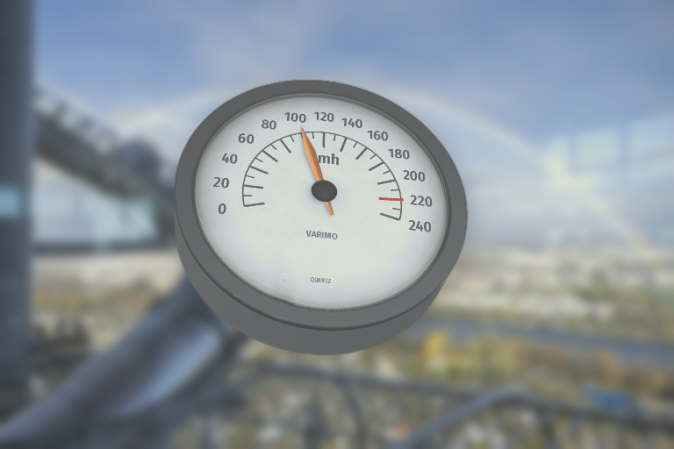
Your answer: 100 km/h
